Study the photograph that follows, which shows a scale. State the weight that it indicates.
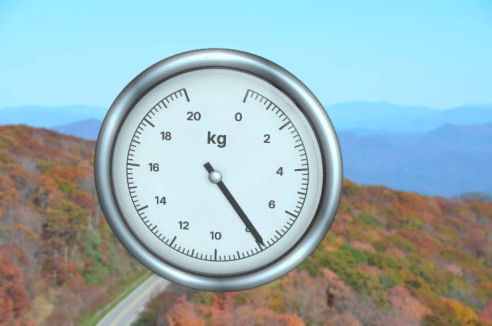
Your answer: 7.8 kg
